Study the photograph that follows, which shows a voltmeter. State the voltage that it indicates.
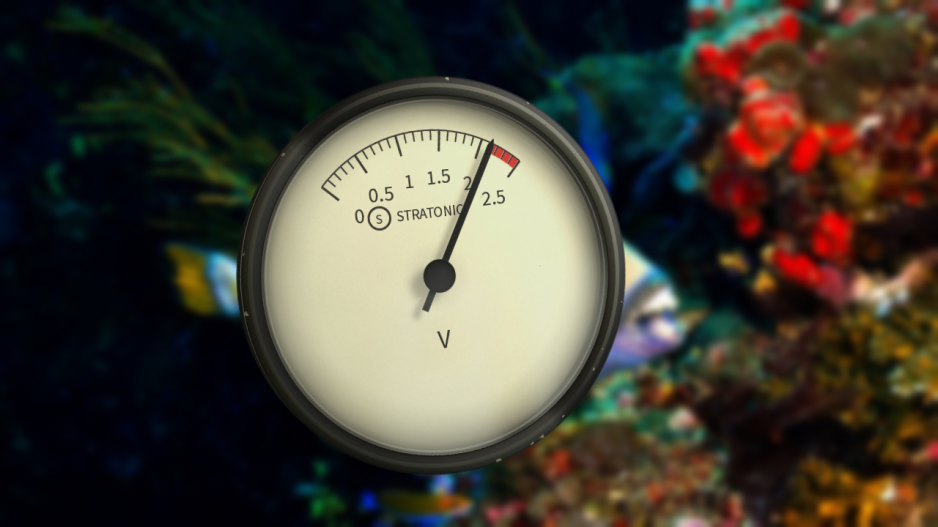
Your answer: 2.1 V
